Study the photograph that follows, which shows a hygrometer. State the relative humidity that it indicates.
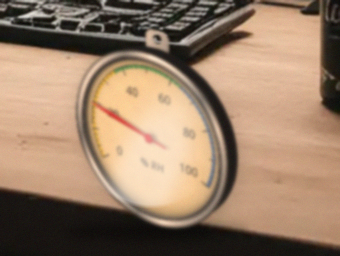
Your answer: 20 %
